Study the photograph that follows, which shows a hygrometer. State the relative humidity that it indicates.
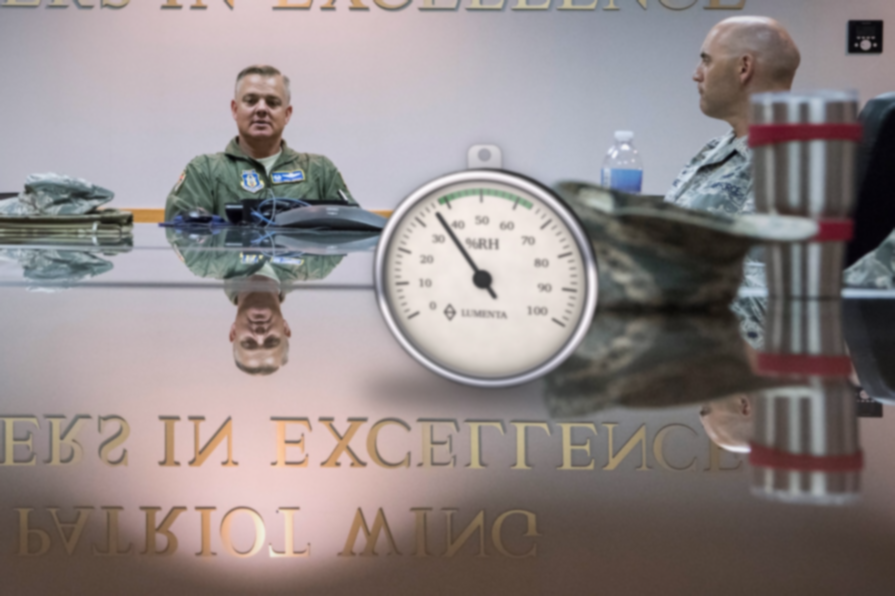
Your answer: 36 %
